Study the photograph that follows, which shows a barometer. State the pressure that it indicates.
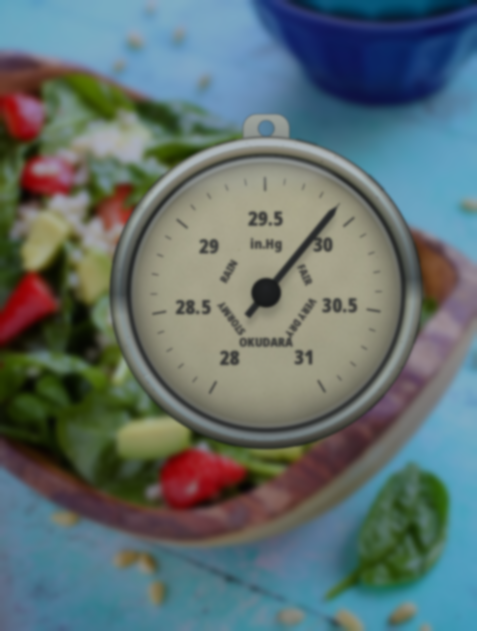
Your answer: 29.9 inHg
